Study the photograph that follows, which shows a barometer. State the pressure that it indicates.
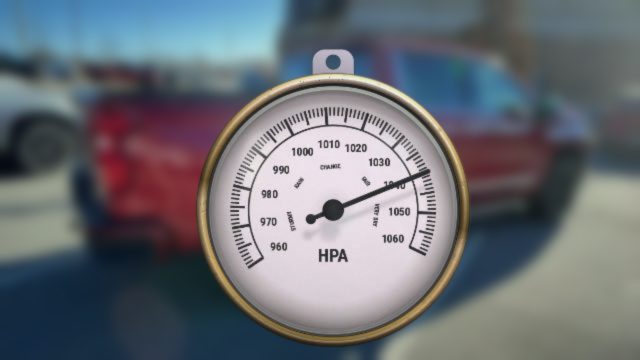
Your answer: 1040 hPa
